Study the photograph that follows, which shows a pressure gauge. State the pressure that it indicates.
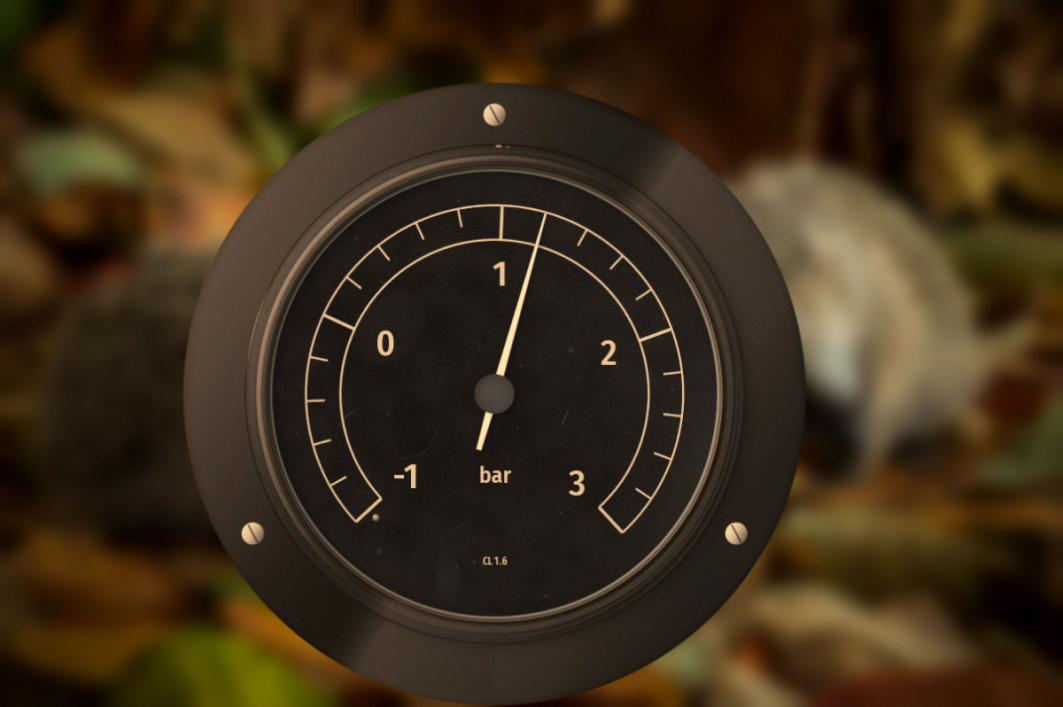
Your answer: 1.2 bar
